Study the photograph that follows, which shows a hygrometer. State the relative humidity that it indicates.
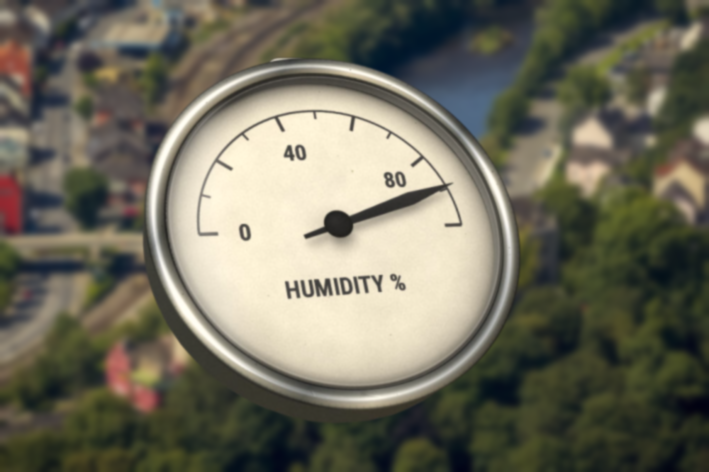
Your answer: 90 %
